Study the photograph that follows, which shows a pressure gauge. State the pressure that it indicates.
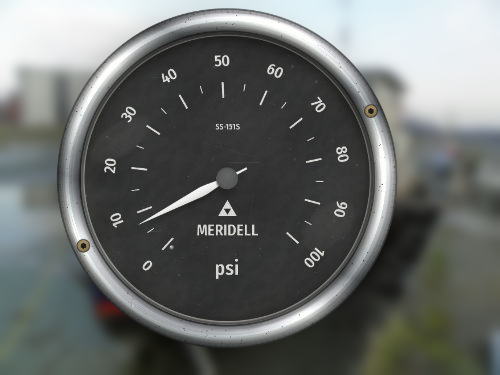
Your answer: 7.5 psi
